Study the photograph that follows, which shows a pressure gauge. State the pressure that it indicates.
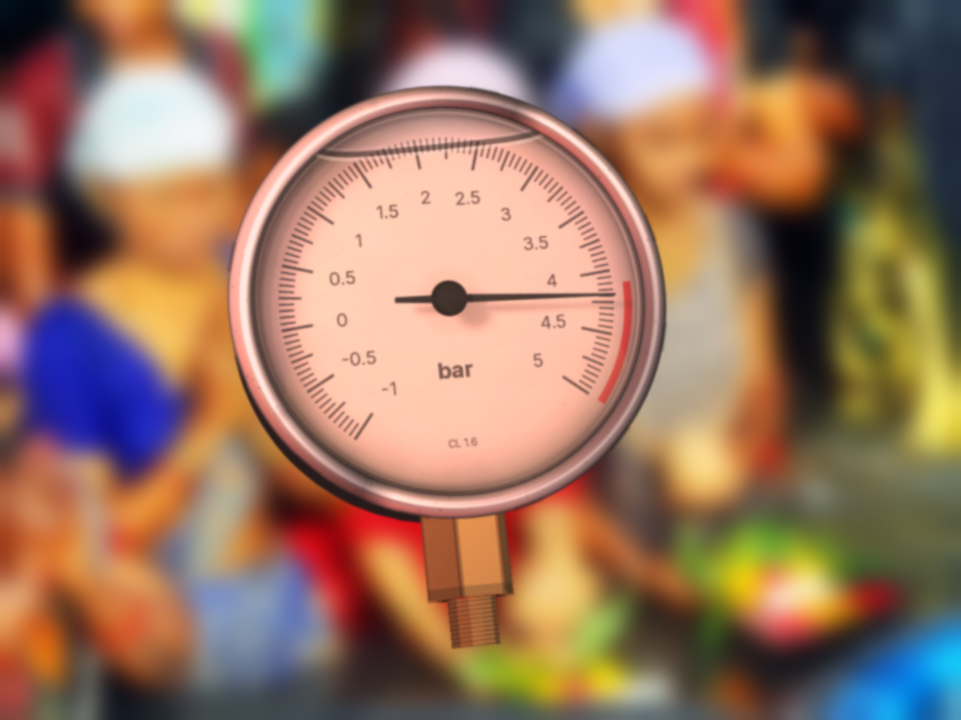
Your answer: 4.2 bar
